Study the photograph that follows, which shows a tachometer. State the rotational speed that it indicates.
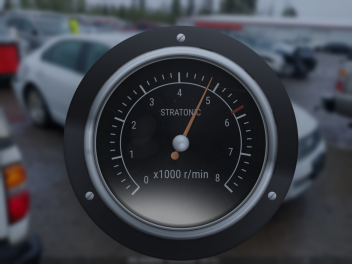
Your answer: 4800 rpm
